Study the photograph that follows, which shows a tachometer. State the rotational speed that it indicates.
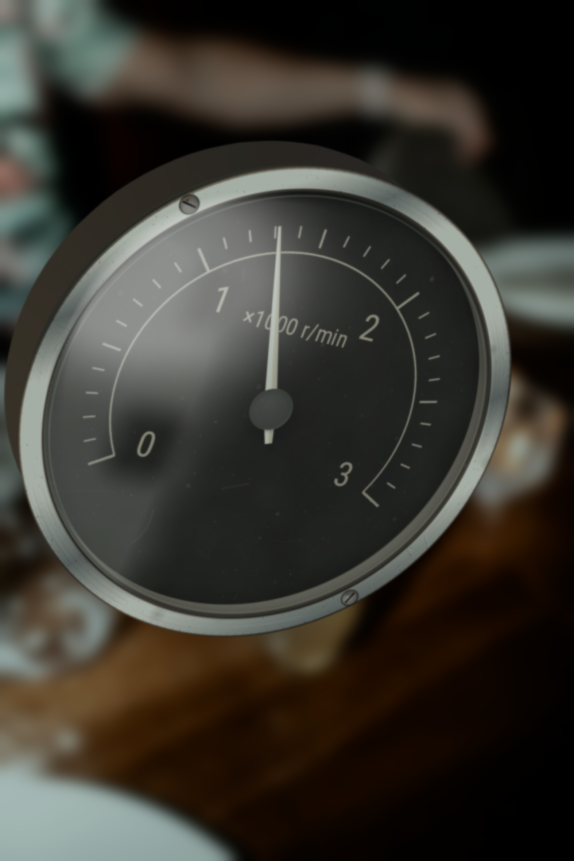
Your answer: 1300 rpm
